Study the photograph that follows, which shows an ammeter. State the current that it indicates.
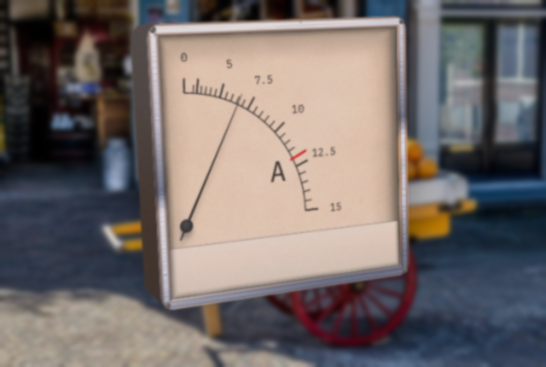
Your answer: 6.5 A
